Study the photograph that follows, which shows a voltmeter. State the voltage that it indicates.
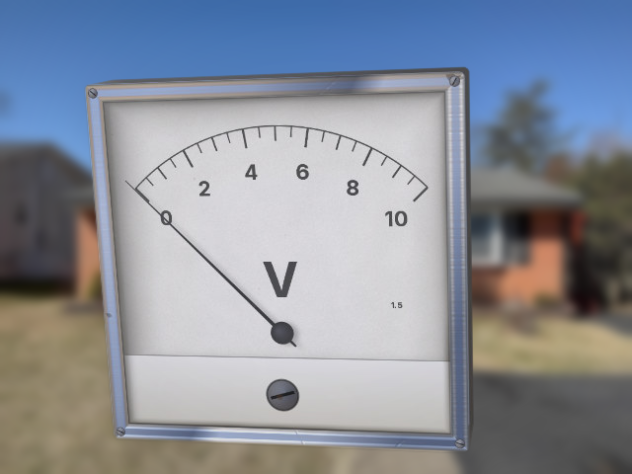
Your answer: 0 V
